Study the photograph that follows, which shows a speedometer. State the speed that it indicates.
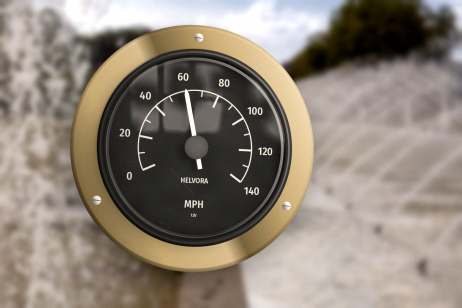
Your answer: 60 mph
